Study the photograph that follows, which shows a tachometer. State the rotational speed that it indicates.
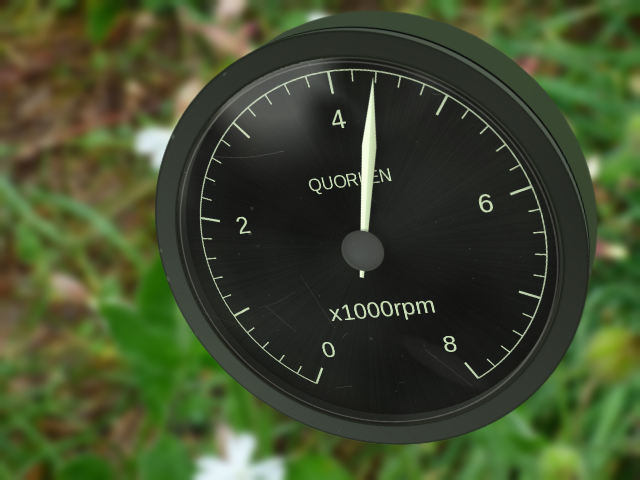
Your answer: 4400 rpm
